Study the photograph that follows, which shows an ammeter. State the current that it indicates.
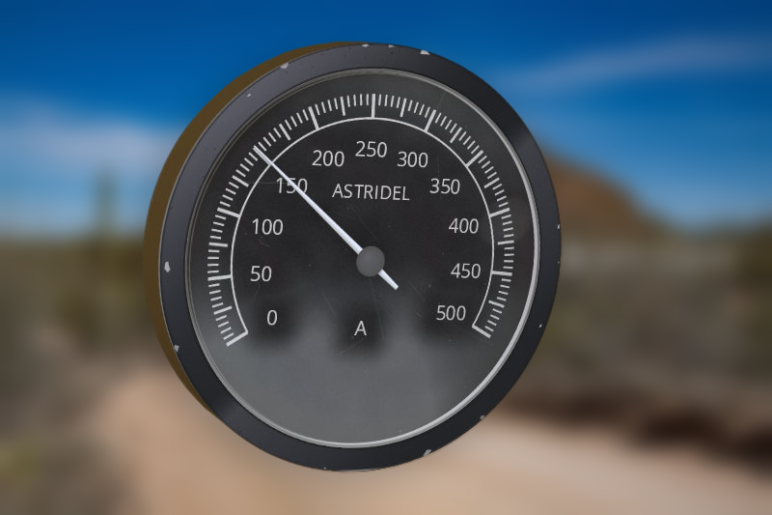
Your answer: 150 A
